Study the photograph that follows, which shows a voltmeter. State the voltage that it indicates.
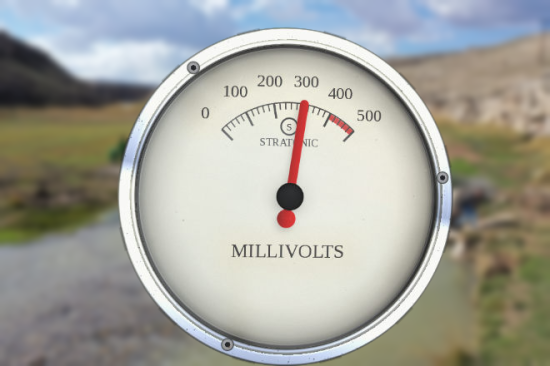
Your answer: 300 mV
